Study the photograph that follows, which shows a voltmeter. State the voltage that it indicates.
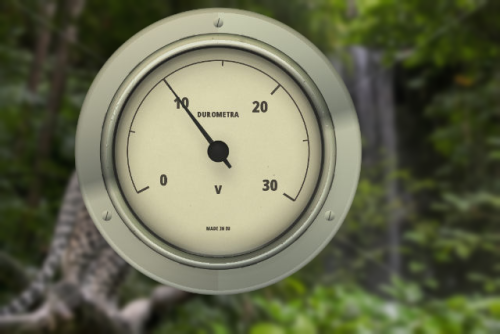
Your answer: 10 V
